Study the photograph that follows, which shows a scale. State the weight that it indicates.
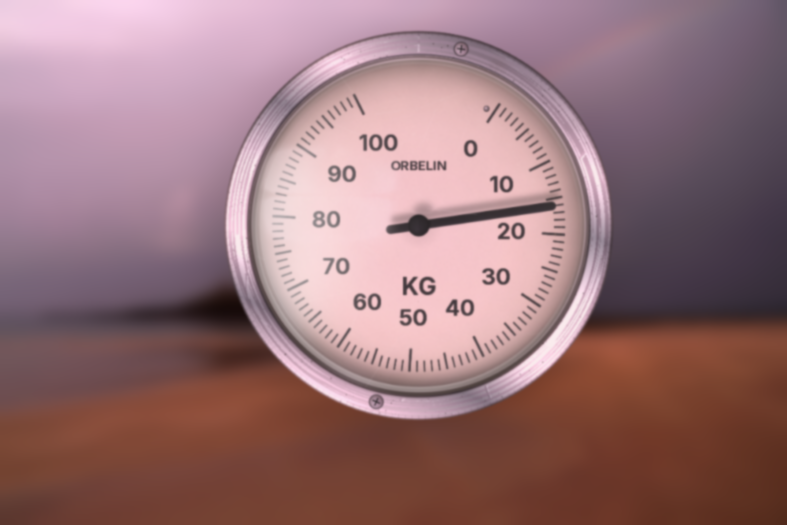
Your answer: 16 kg
